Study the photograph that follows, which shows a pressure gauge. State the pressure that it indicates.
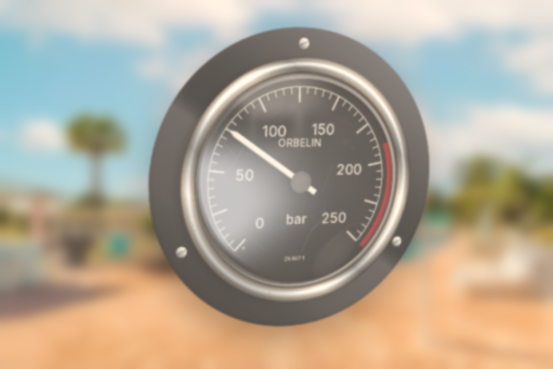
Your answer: 75 bar
